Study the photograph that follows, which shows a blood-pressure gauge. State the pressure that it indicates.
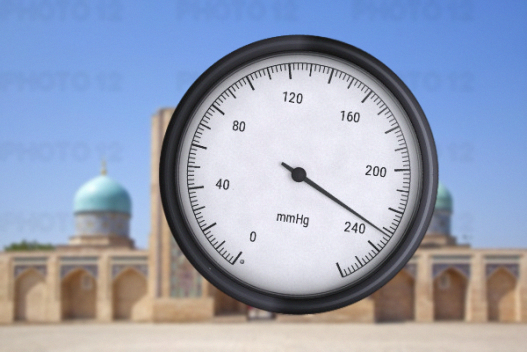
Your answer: 232 mmHg
